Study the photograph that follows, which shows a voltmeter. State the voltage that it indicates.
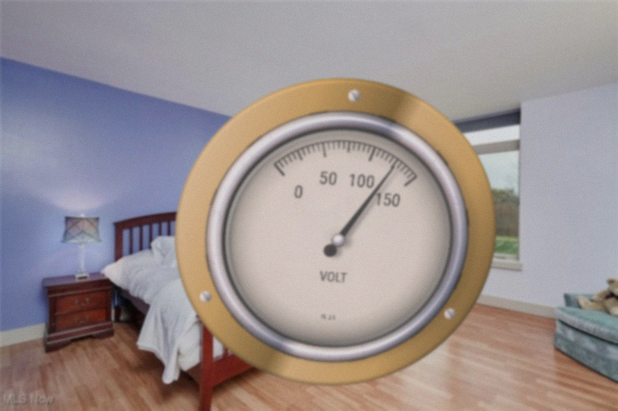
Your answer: 125 V
